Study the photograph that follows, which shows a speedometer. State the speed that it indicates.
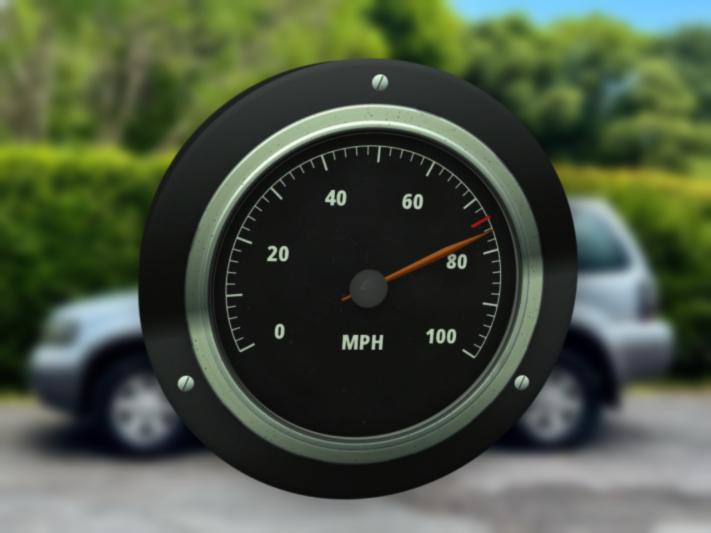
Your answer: 76 mph
